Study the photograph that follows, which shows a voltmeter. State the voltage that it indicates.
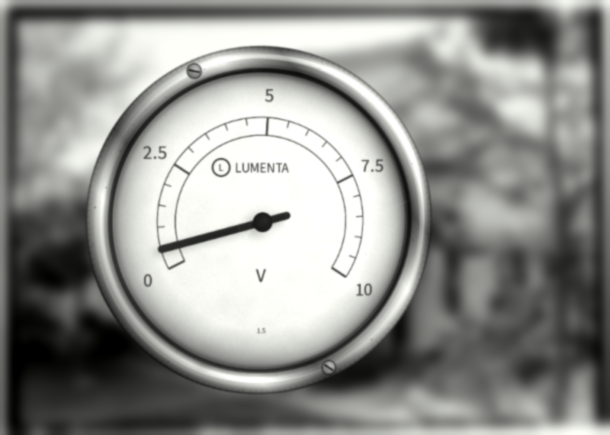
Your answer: 0.5 V
